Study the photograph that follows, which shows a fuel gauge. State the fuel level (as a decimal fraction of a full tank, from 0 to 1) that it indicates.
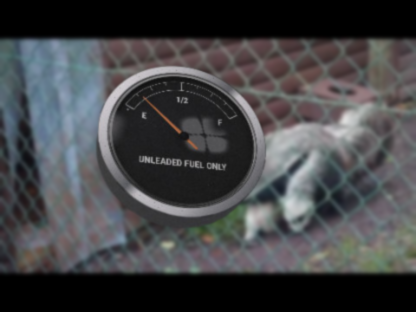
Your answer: 0.125
